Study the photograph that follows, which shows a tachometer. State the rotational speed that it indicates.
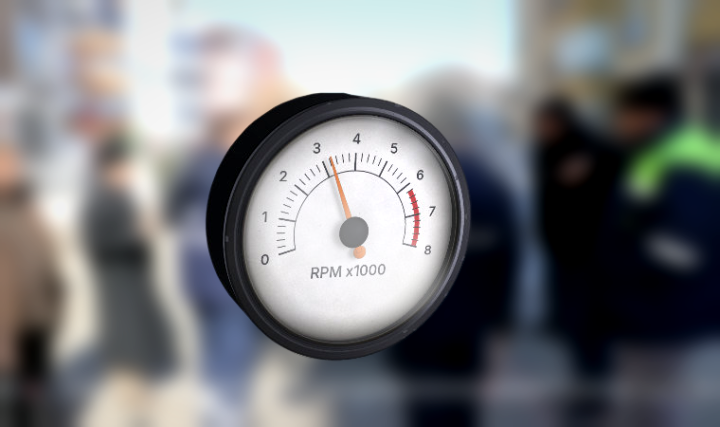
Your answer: 3200 rpm
